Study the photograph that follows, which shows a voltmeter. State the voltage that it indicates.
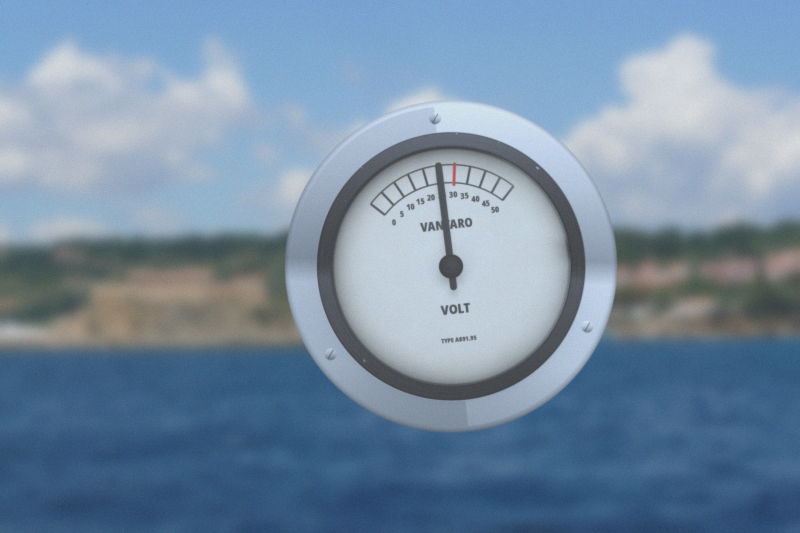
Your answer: 25 V
